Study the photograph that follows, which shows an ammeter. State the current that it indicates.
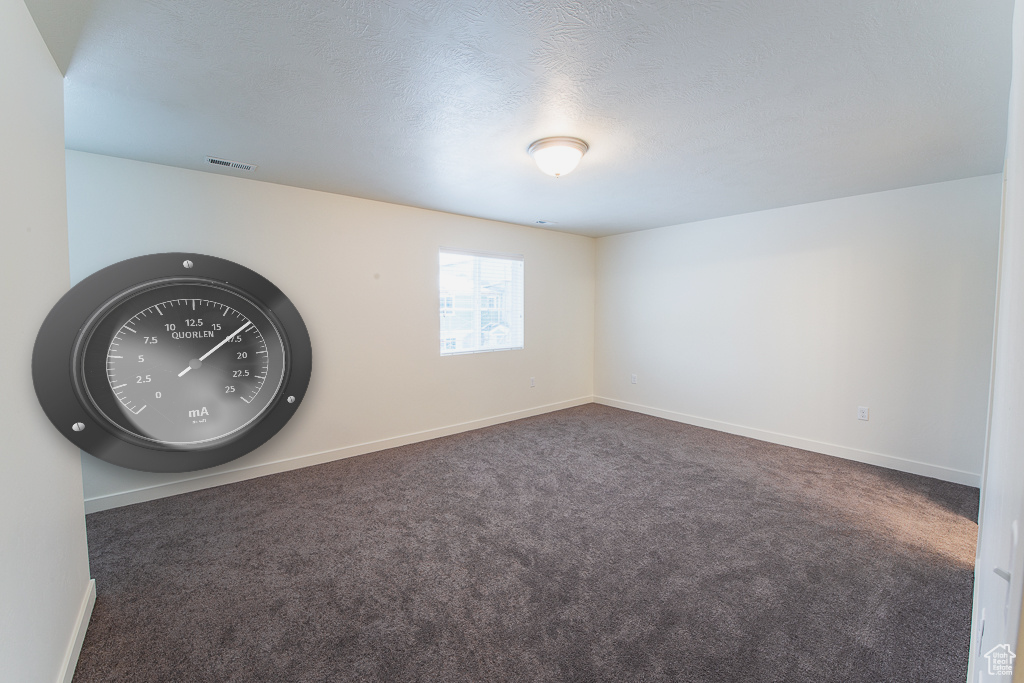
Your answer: 17 mA
